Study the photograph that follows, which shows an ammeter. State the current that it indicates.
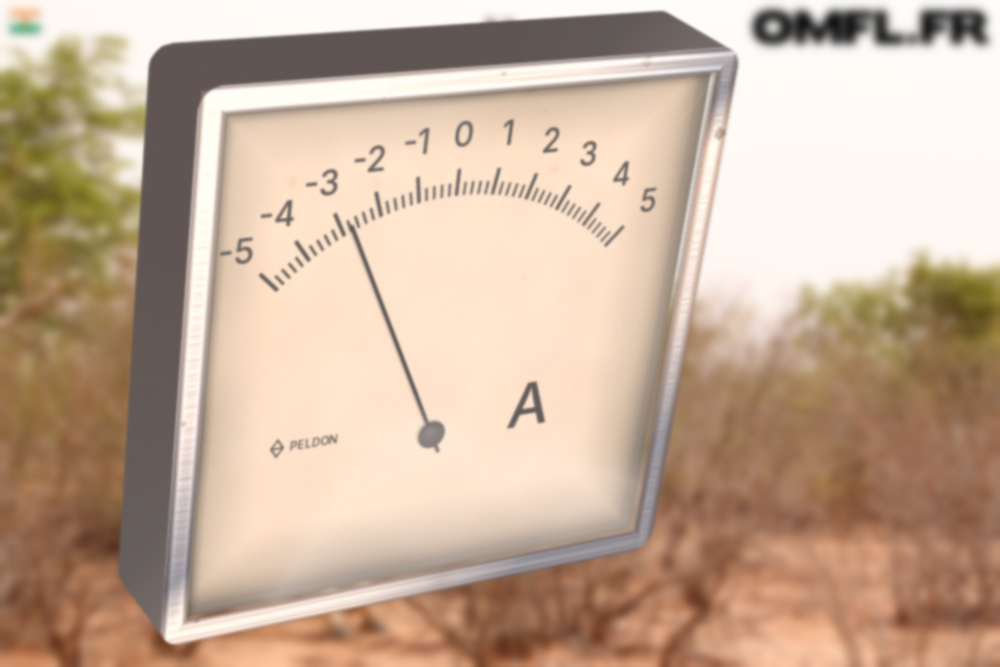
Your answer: -2.8 A
